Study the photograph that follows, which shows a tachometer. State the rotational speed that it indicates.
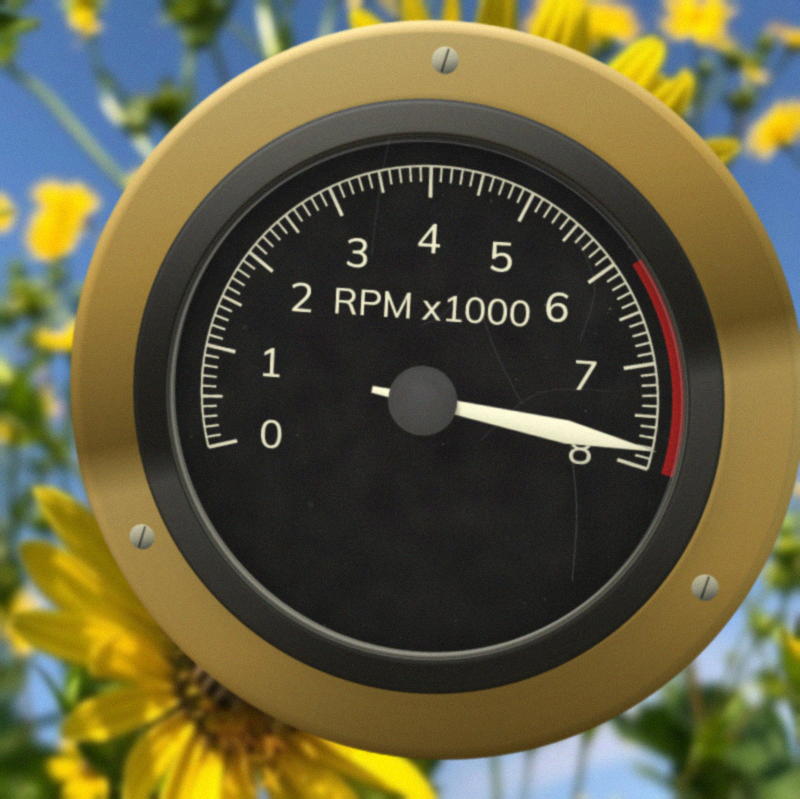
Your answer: 7800 rpm
